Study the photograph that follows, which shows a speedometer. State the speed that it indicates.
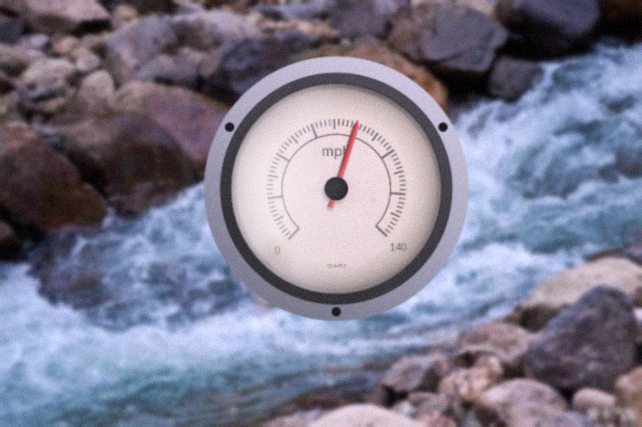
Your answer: 80 mph
